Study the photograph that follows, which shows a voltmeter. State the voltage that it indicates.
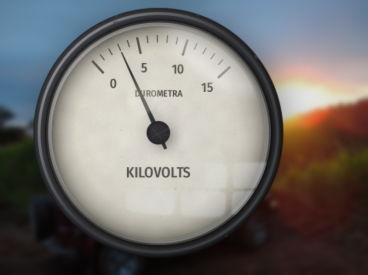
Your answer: 3 kV
